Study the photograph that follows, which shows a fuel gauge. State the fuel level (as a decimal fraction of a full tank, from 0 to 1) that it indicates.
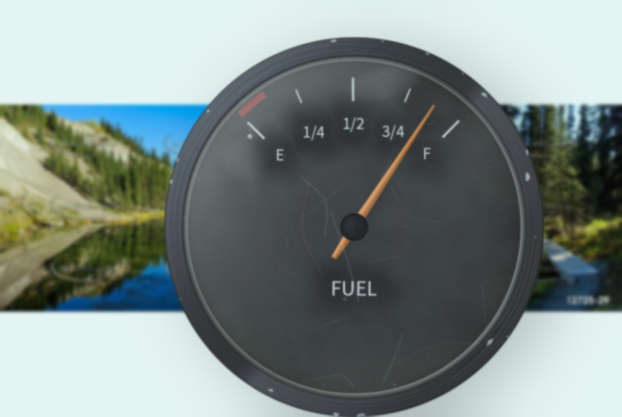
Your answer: 0.875
